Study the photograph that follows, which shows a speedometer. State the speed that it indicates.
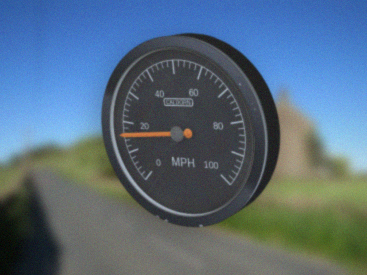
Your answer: 16 mph
